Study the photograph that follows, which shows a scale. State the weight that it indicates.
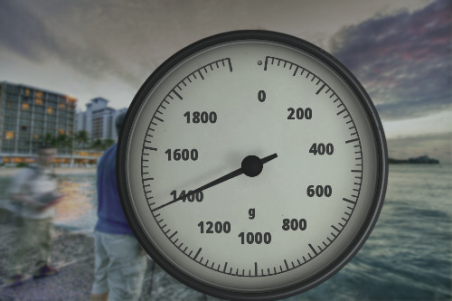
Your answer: 1400 g
